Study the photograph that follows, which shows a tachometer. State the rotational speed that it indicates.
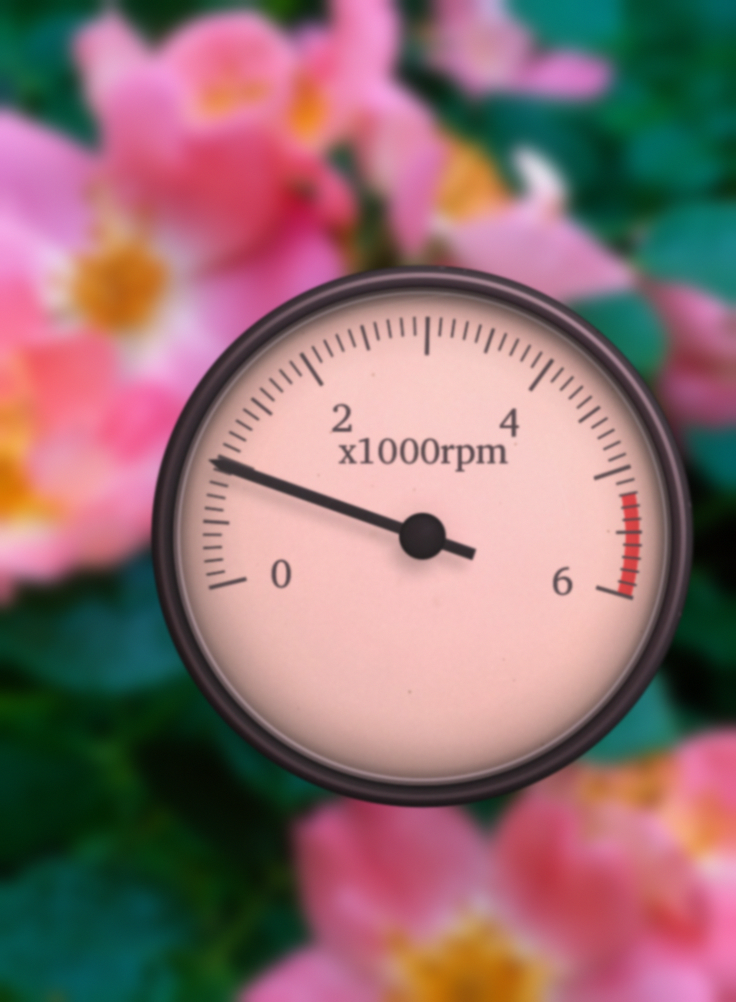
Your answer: 950 rpm
